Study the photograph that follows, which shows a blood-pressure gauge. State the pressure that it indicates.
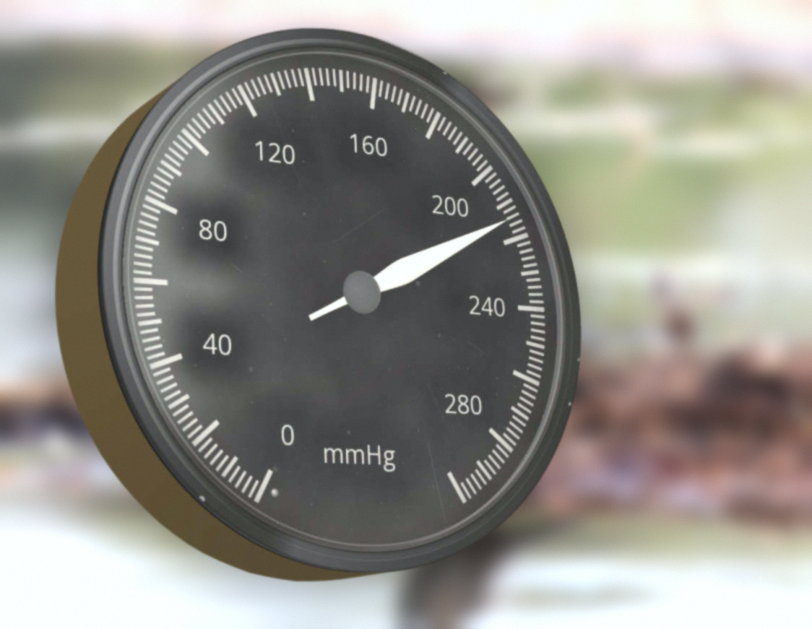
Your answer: 214 mmHg
